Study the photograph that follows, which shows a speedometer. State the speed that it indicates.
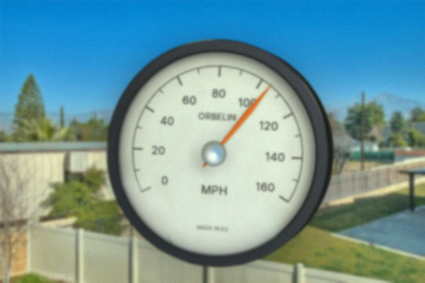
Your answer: 105 mph
